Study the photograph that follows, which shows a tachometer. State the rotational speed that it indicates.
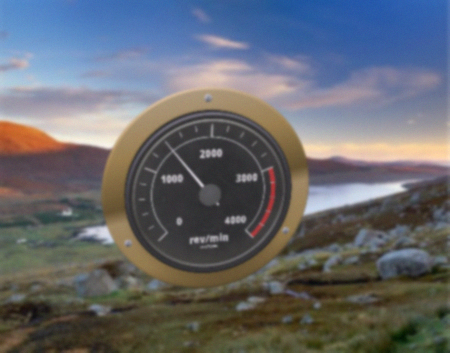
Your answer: 1400 rpm
